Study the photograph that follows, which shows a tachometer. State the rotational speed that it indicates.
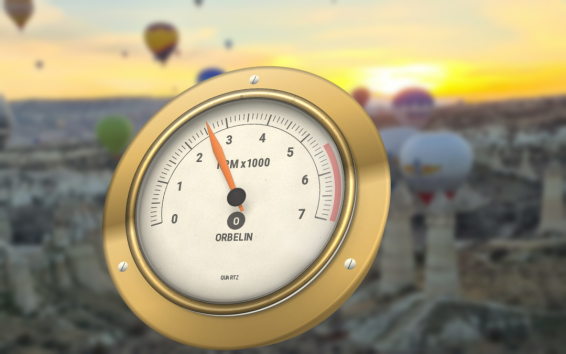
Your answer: 2600 rpm
